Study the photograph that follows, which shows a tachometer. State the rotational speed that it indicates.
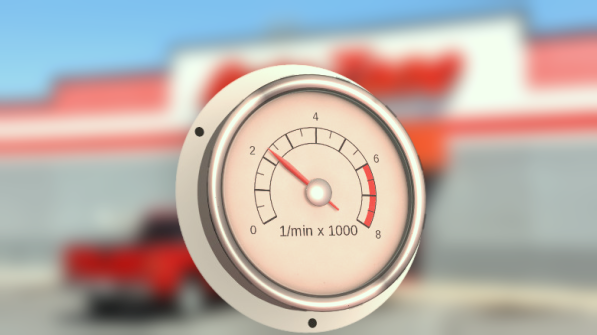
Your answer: 2250 rpm
